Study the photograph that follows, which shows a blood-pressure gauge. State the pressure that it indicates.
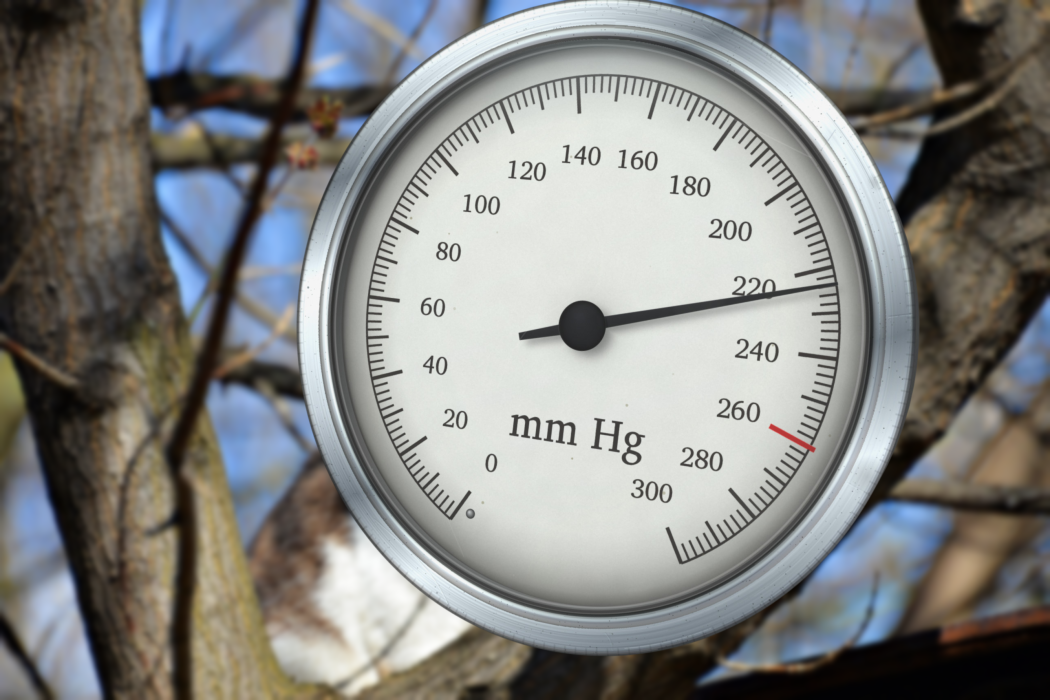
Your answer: 224 mmHg
